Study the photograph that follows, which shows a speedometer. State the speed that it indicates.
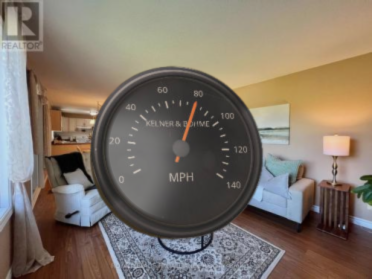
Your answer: 80 mph
